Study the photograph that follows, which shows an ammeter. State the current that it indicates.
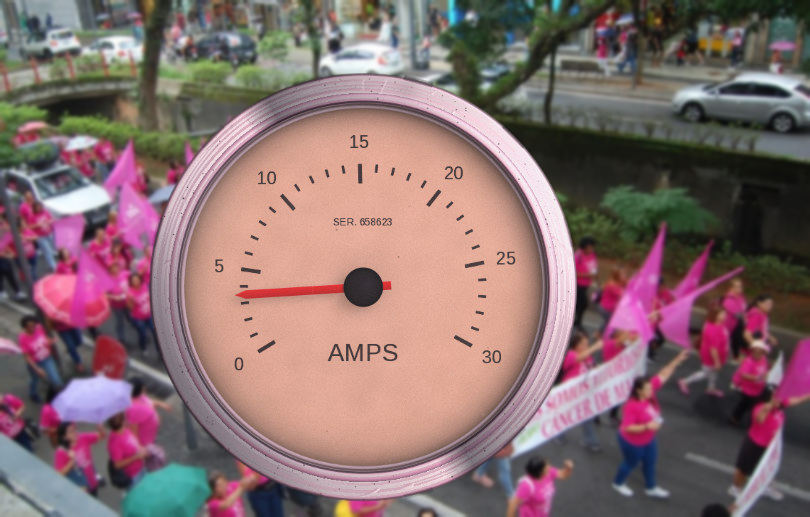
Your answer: 3.5 A
